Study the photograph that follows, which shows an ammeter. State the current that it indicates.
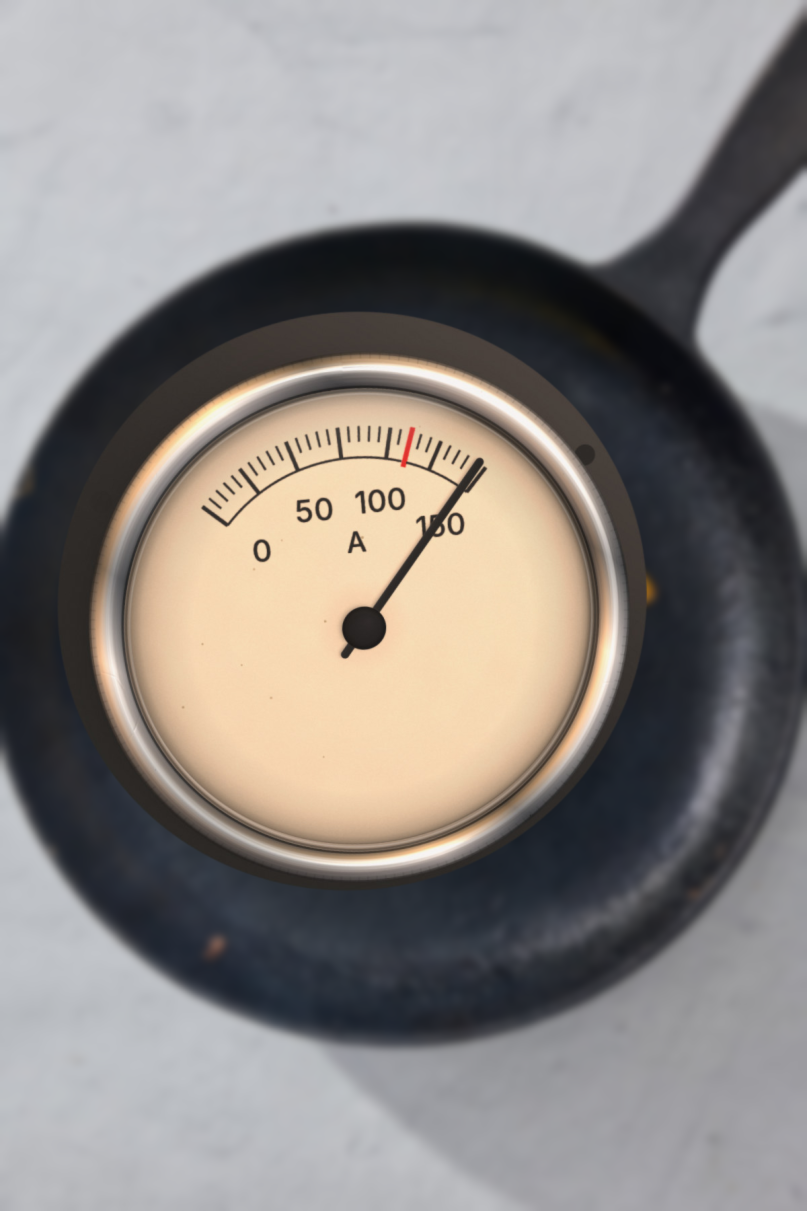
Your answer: 145 A
